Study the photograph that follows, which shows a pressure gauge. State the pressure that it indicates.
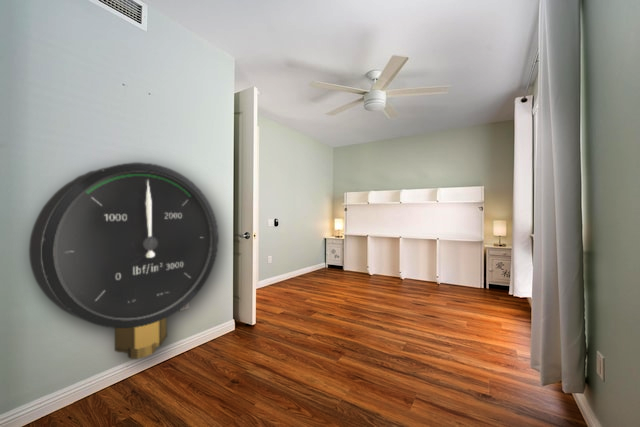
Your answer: 1500 psi
